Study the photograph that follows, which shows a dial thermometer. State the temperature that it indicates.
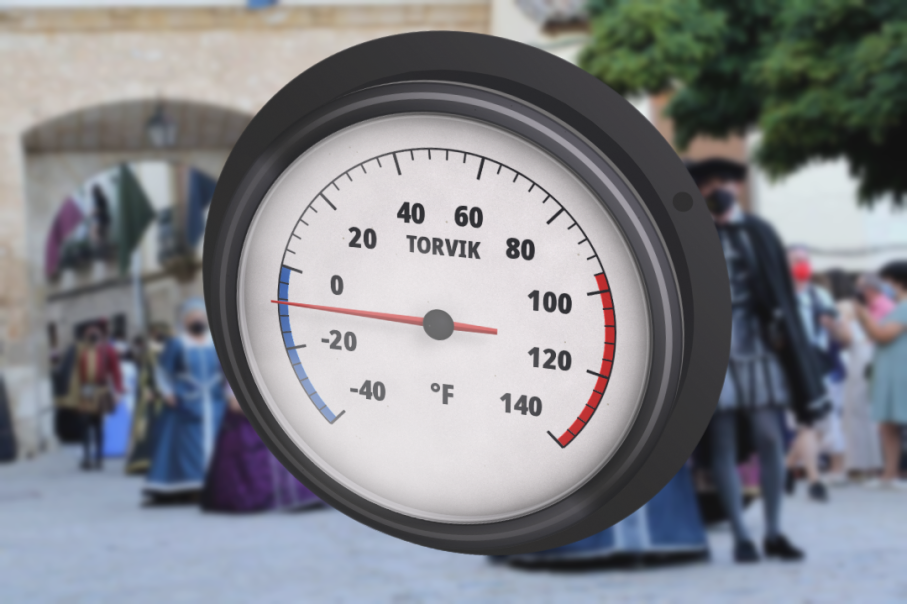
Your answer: -8 °F
